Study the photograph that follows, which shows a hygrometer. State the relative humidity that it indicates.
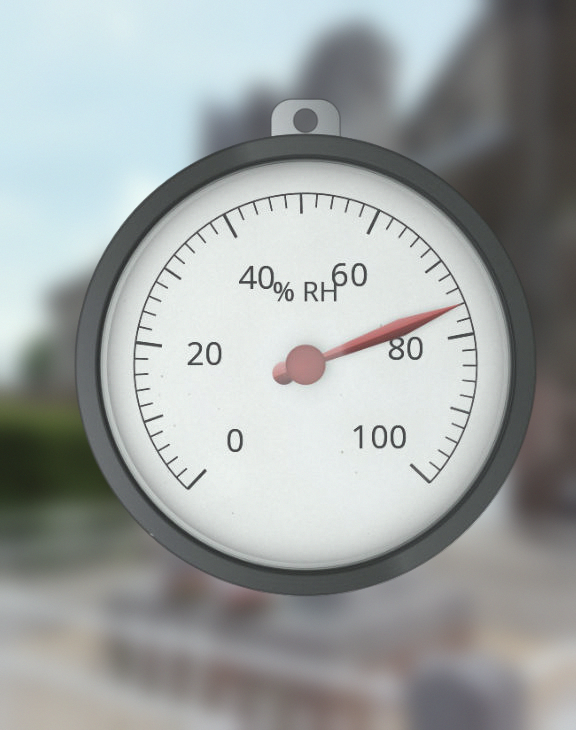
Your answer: 76 %
